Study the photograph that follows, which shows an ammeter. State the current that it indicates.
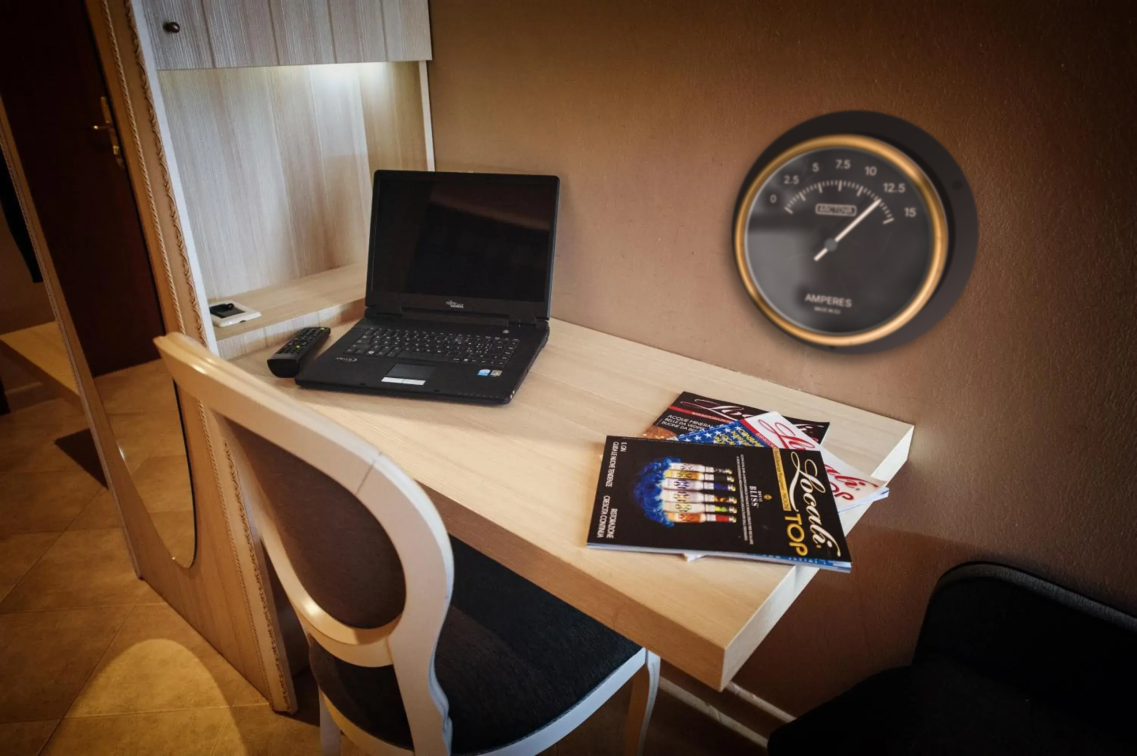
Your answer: 12.5 A
